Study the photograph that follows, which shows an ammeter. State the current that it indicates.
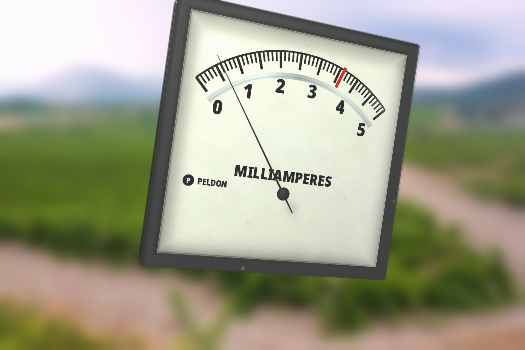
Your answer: 0.6 mA
